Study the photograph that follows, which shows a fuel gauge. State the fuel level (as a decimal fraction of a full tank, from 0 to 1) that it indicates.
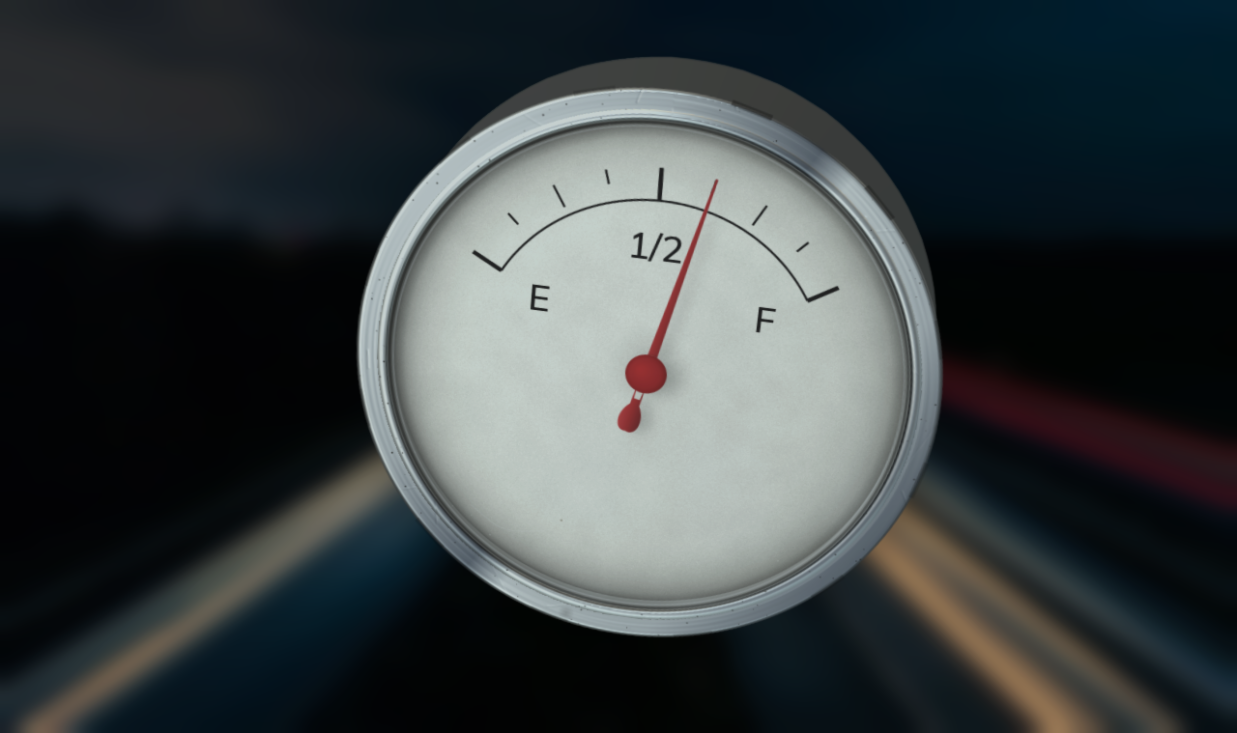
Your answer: 0.625
